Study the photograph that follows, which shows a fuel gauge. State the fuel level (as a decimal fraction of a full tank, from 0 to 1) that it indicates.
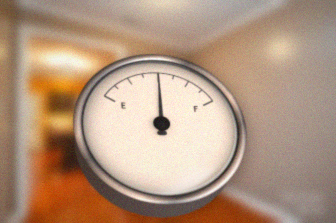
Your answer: 0.5
